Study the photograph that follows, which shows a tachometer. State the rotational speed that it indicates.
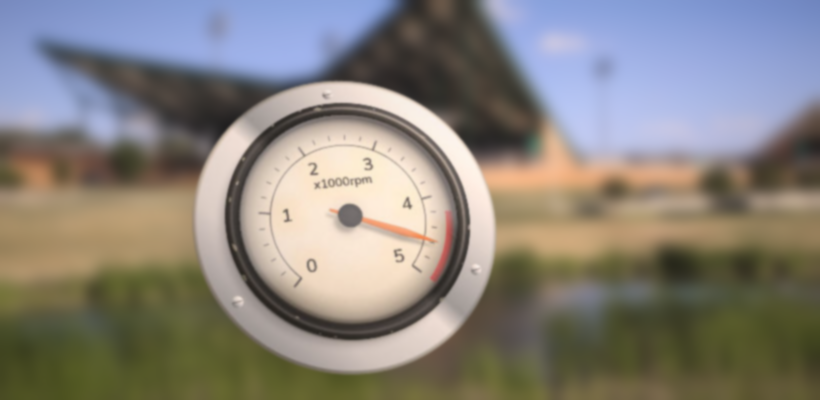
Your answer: 4600 rpm
